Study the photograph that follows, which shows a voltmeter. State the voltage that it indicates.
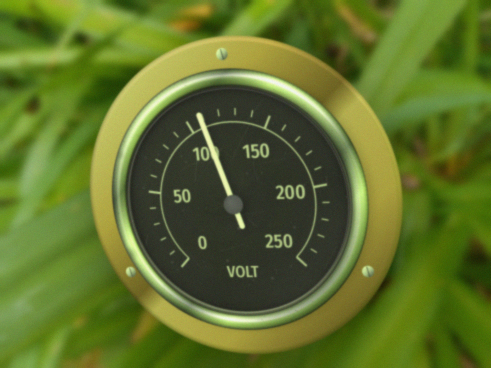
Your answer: 110 V
